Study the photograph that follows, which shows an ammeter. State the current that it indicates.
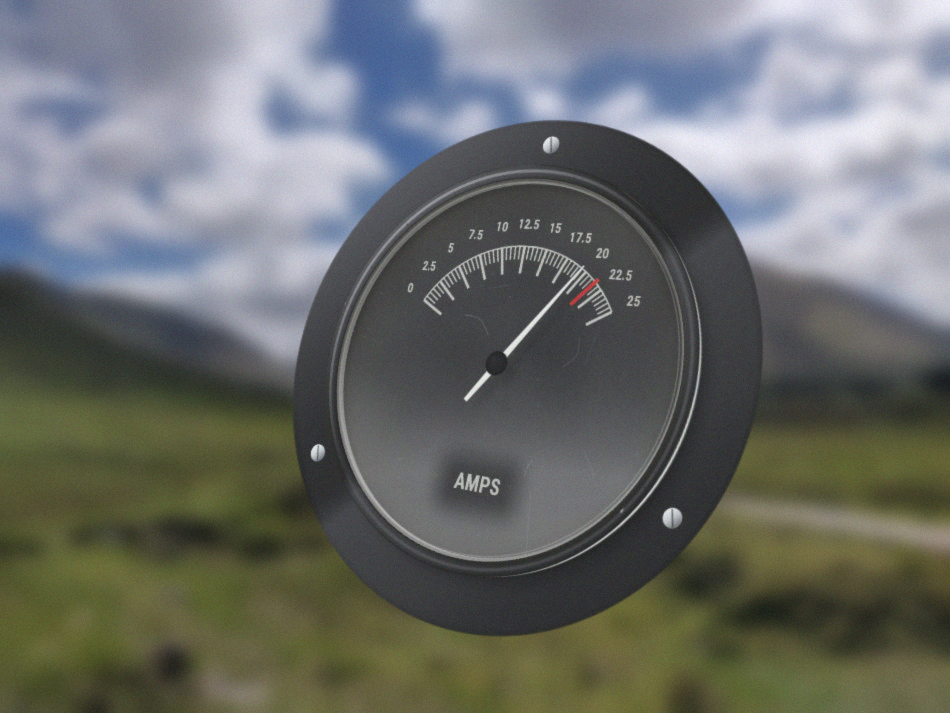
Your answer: 20 A
